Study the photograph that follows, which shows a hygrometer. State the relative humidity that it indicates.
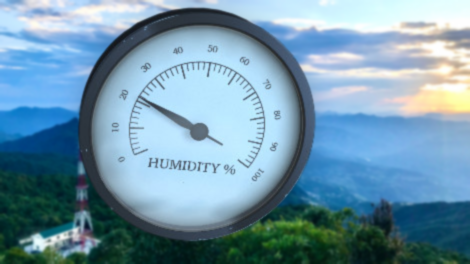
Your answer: 22 %
